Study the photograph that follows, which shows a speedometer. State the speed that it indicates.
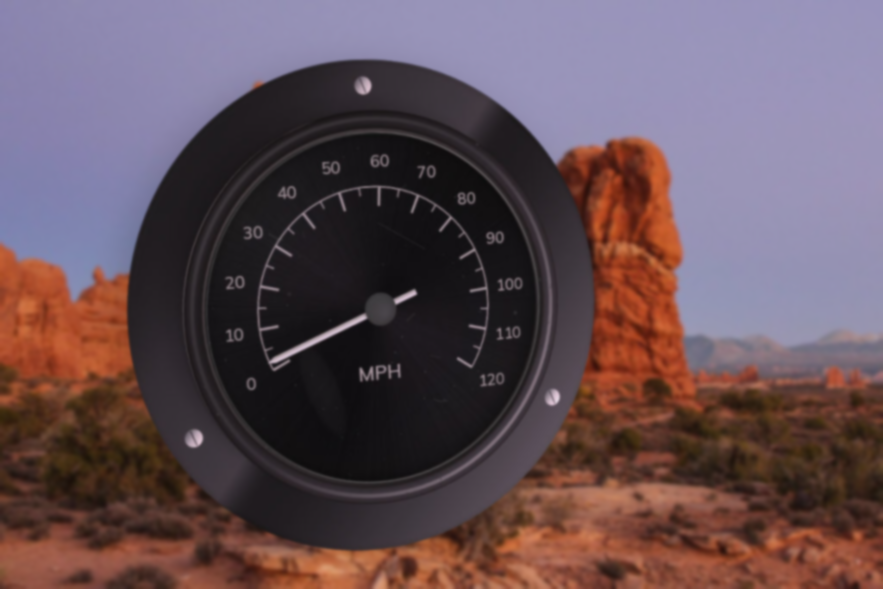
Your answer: 2.5 mph
